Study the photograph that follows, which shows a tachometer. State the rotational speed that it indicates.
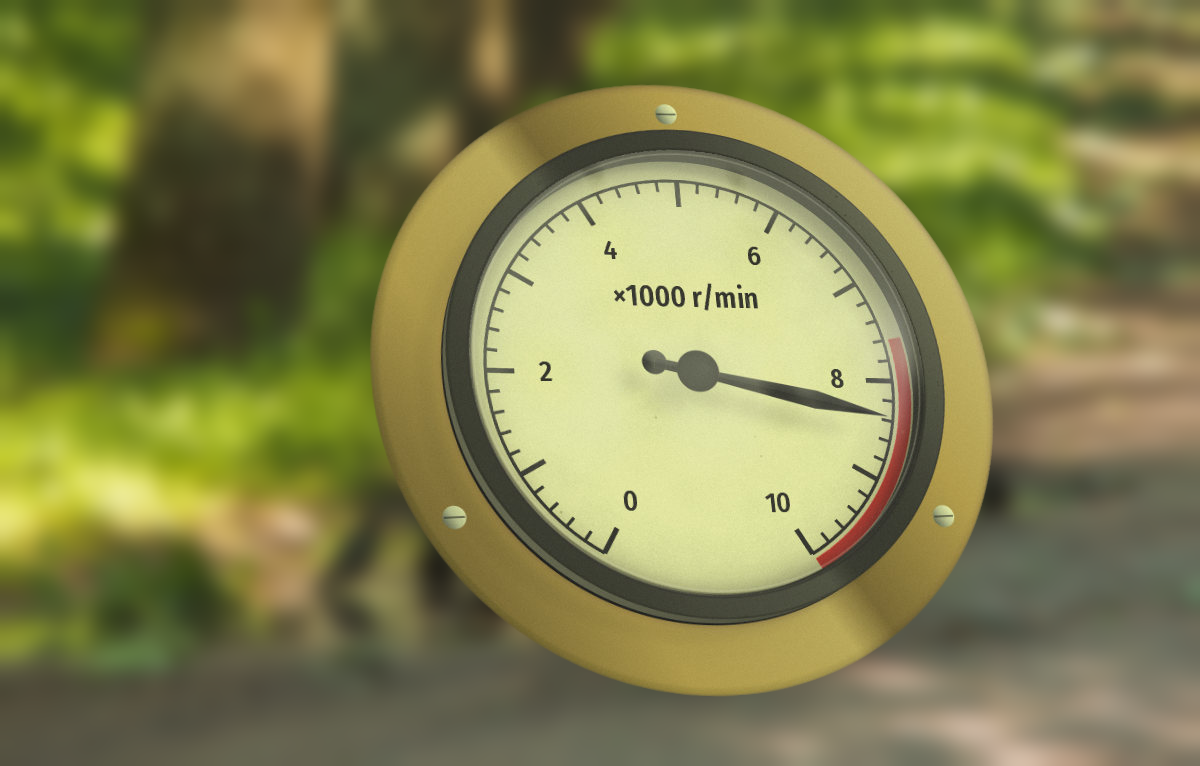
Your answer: 8400 rpm
